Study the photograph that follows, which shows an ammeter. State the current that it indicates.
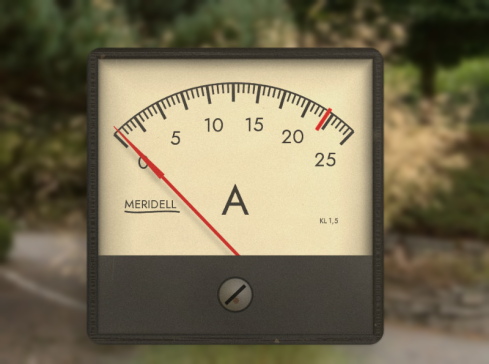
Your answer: 0.5 A
